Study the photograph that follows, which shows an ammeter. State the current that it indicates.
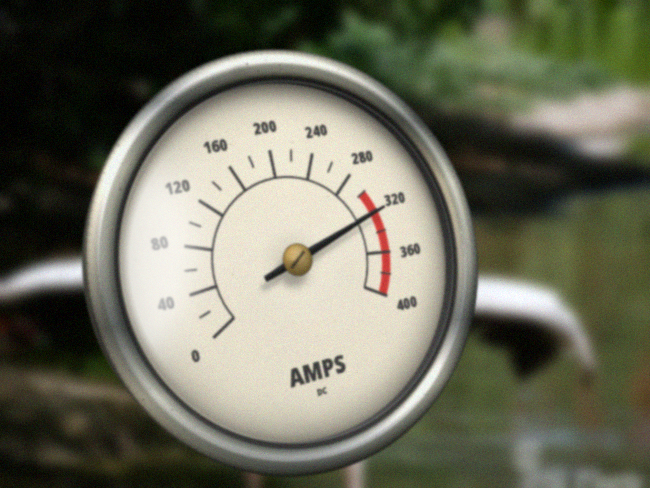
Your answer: 320 A
